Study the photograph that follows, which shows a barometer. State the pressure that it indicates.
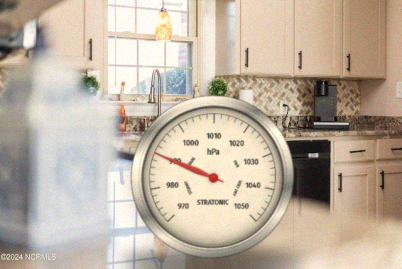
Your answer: 990 hPa
